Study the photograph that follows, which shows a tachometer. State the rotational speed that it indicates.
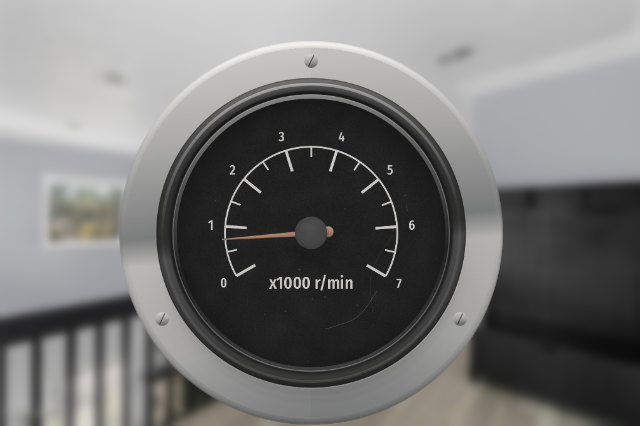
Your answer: 750 rpm
